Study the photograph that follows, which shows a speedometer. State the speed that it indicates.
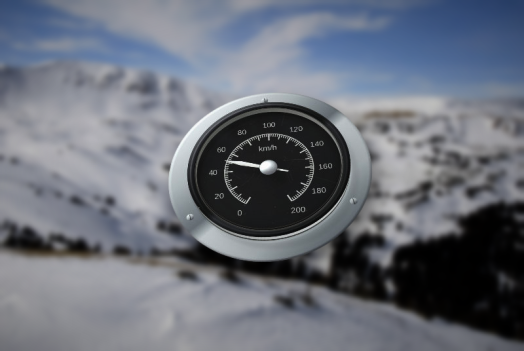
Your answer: 50 km/h
